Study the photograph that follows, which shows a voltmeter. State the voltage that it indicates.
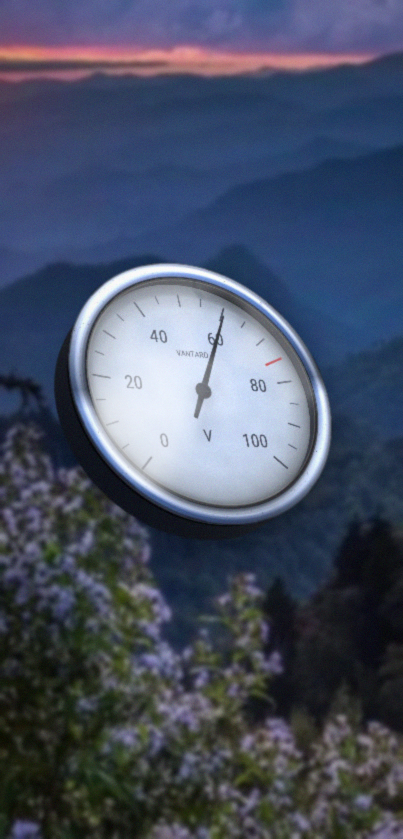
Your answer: 60 V
